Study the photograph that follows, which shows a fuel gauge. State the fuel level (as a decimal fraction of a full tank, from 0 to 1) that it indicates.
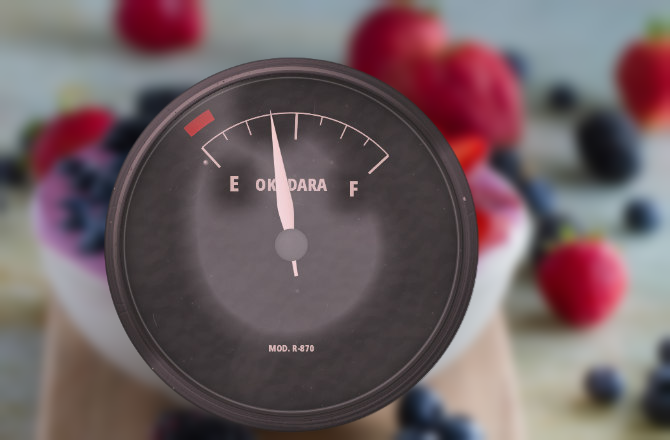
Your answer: 0.375
